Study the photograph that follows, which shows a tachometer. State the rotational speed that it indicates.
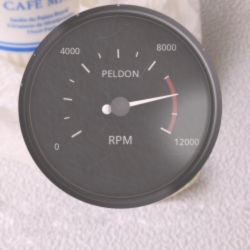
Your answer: 10000 rpm
